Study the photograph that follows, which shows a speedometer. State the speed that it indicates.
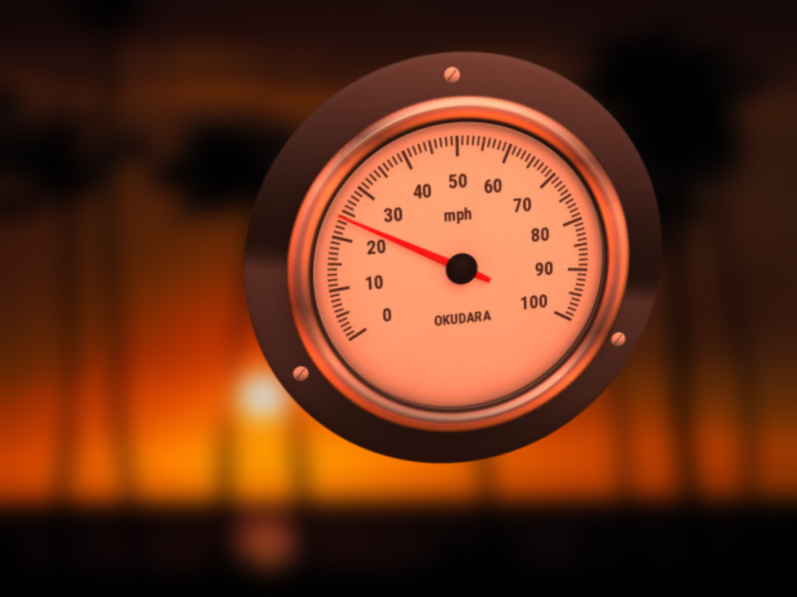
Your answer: 24 mph
